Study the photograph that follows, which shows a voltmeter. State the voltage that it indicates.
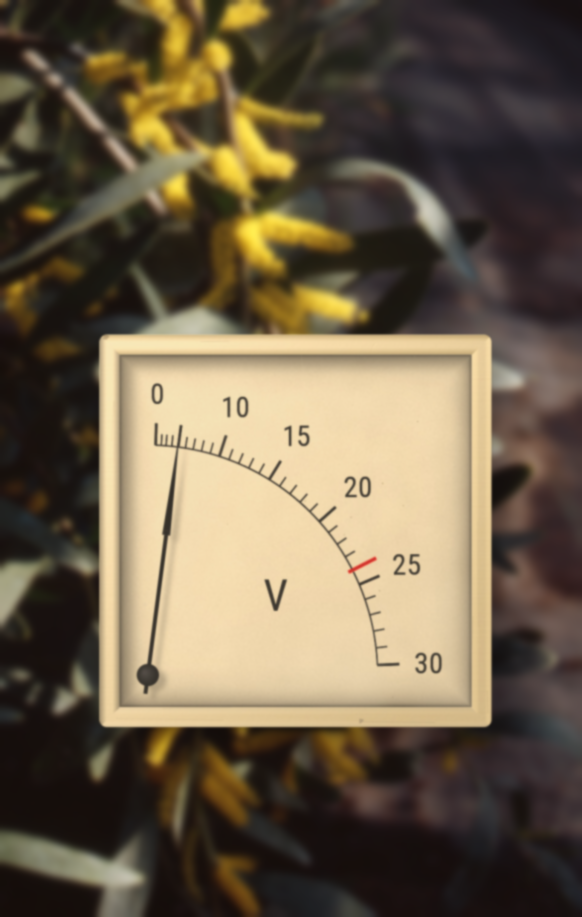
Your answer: 5 V
